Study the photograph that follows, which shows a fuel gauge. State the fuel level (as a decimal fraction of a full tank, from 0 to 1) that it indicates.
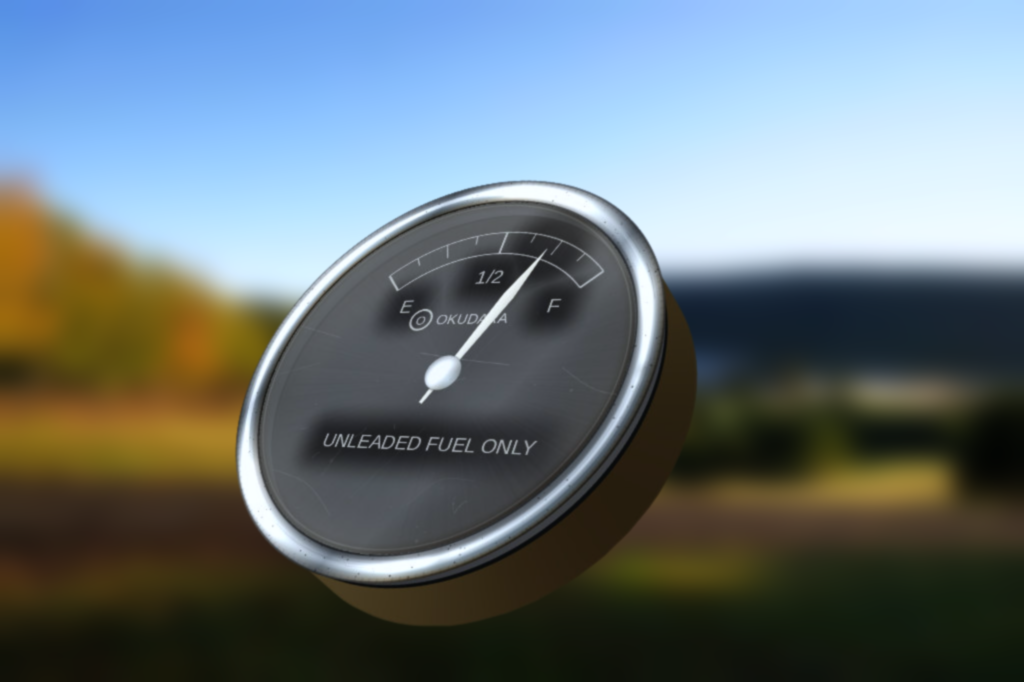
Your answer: 0.75
